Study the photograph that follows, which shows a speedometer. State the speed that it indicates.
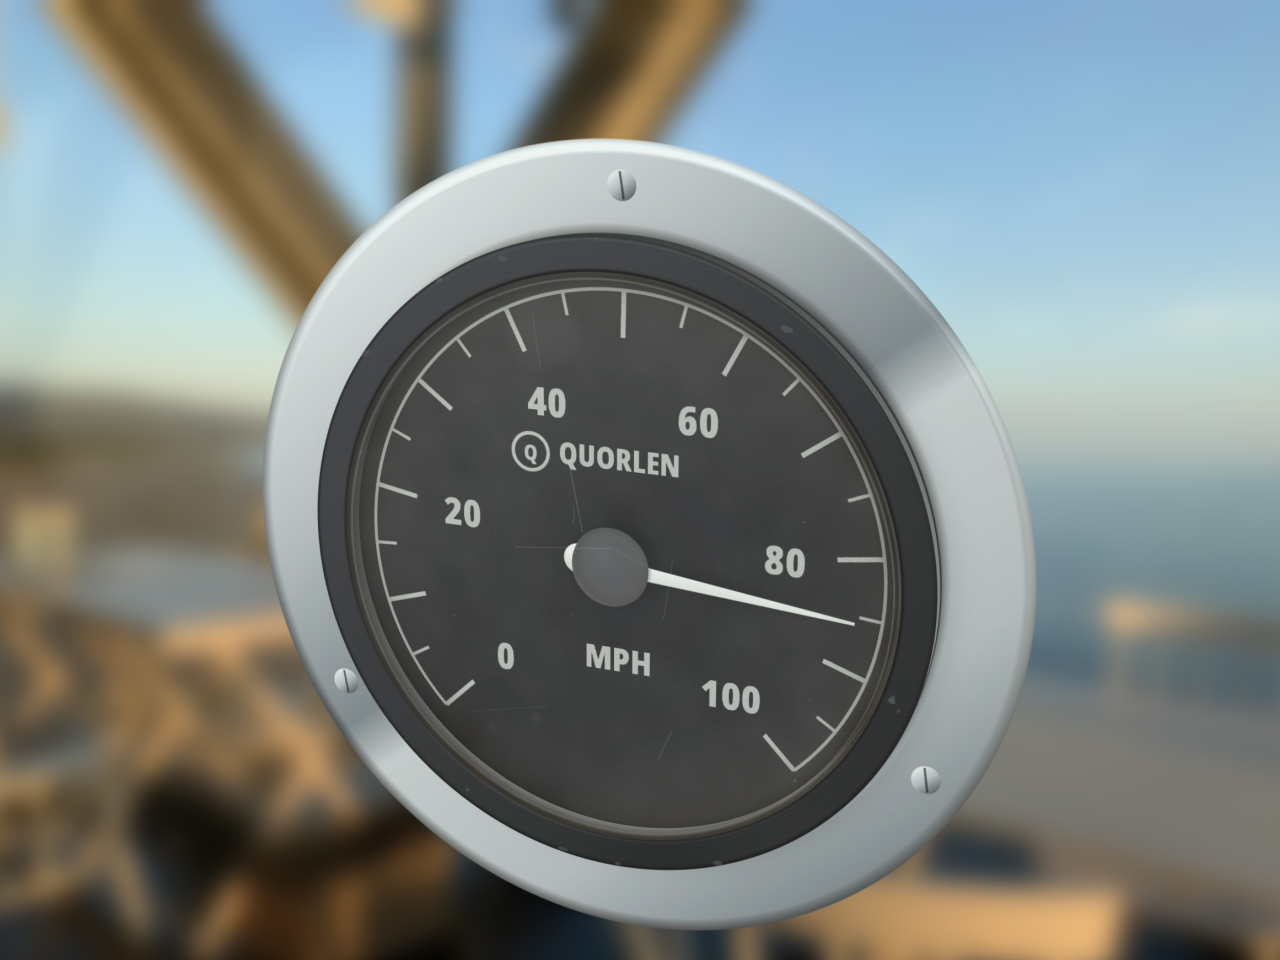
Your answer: 85 mph
